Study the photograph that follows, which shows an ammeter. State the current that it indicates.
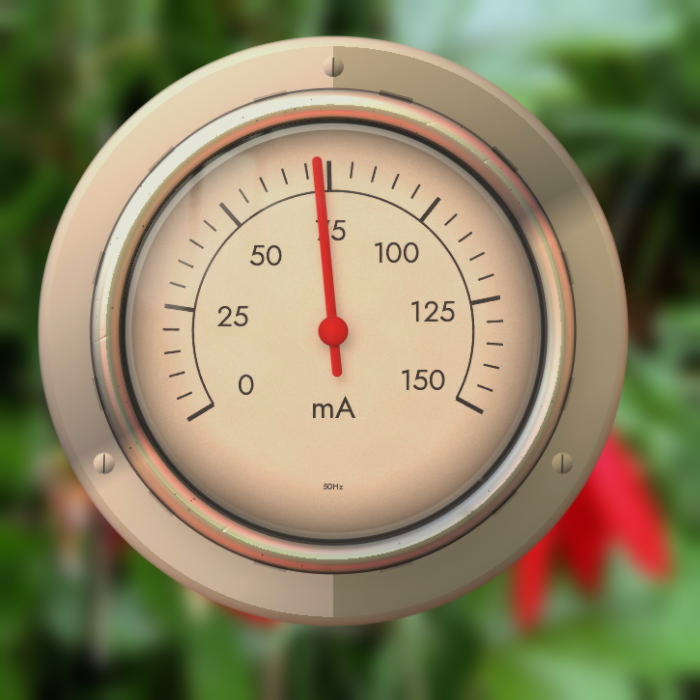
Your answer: 72.5 mA
